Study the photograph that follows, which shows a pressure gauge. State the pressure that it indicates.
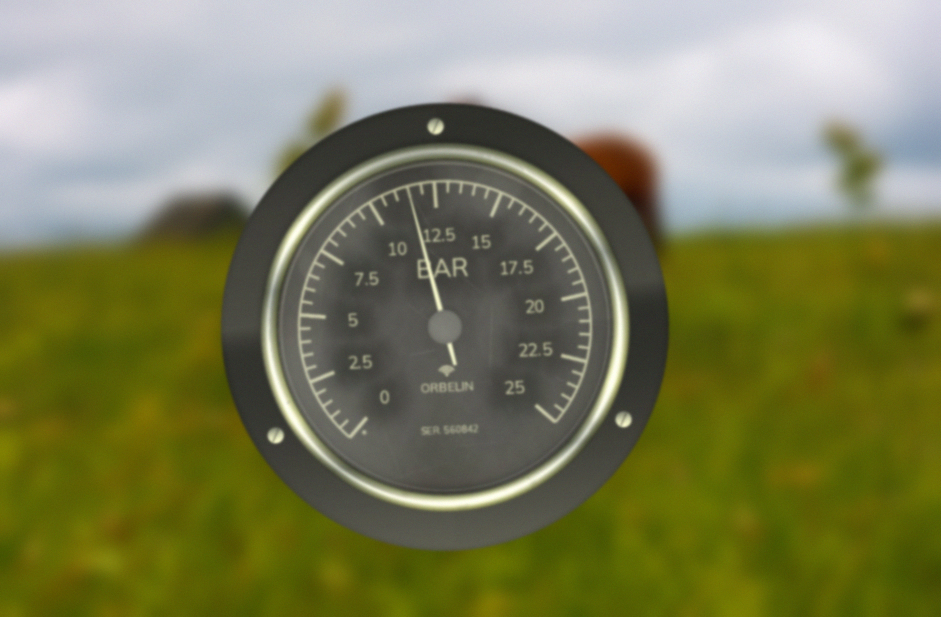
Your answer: 11.5 bar
